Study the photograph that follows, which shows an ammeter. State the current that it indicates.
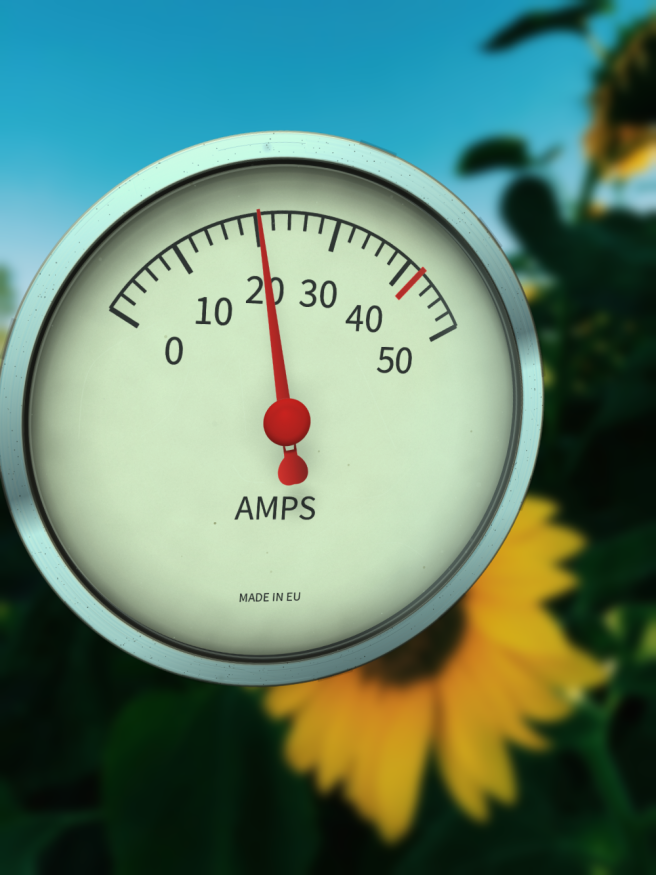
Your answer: 20 A
